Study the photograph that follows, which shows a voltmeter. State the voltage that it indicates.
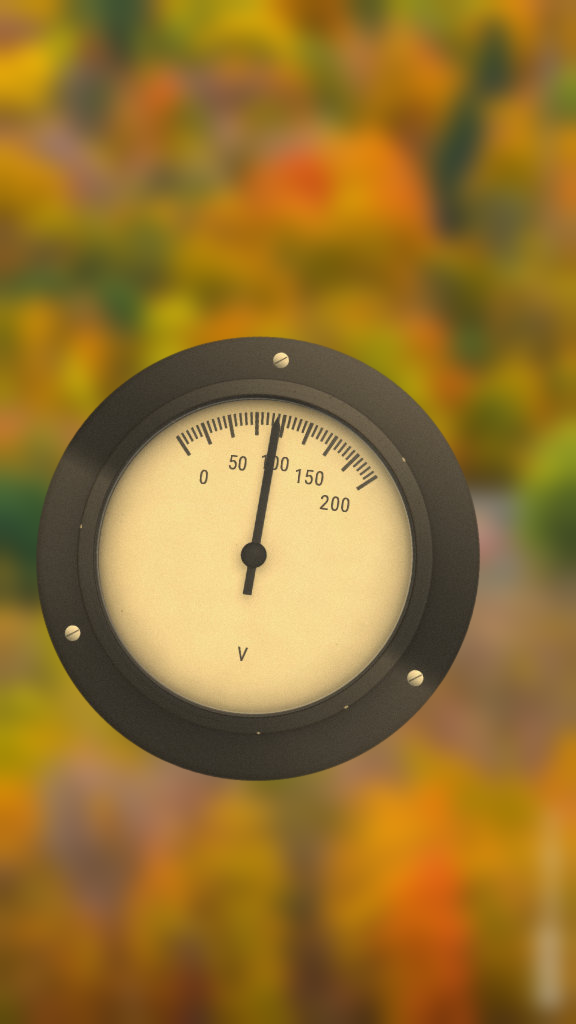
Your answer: 95 V
